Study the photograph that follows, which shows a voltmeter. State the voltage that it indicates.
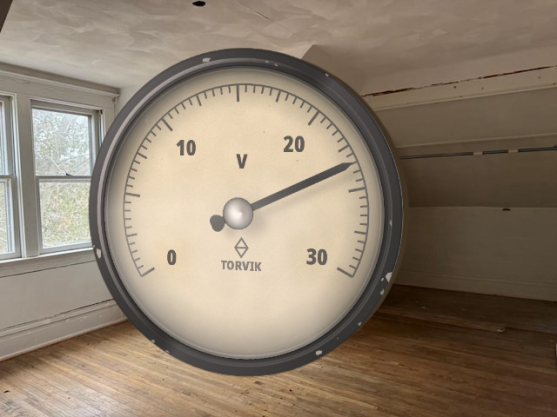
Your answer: 23.5 V
